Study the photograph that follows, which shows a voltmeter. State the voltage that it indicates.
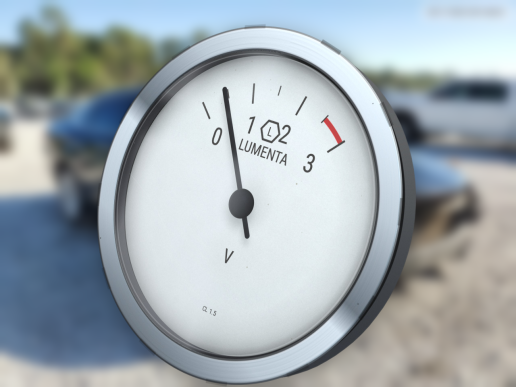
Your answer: 0.5 V
